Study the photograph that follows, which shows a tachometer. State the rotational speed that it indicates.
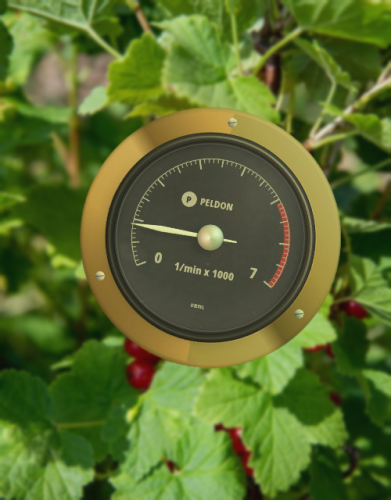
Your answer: 900 rpm
